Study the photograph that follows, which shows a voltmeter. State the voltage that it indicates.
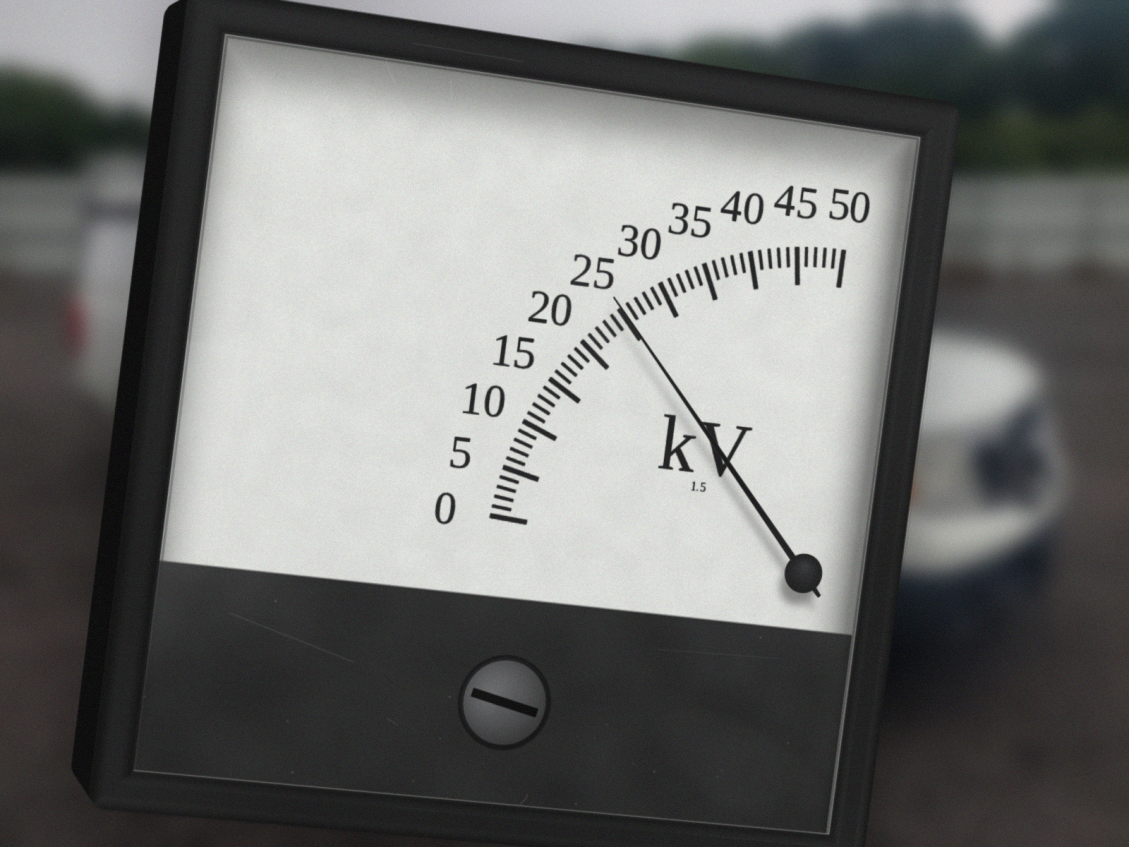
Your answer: 25 kV
